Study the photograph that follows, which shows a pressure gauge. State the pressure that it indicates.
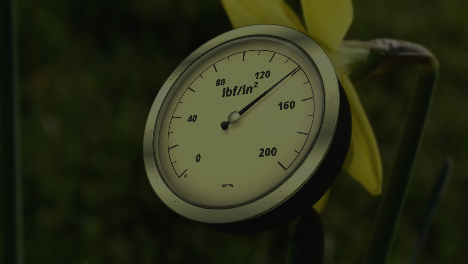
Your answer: 140 psi
